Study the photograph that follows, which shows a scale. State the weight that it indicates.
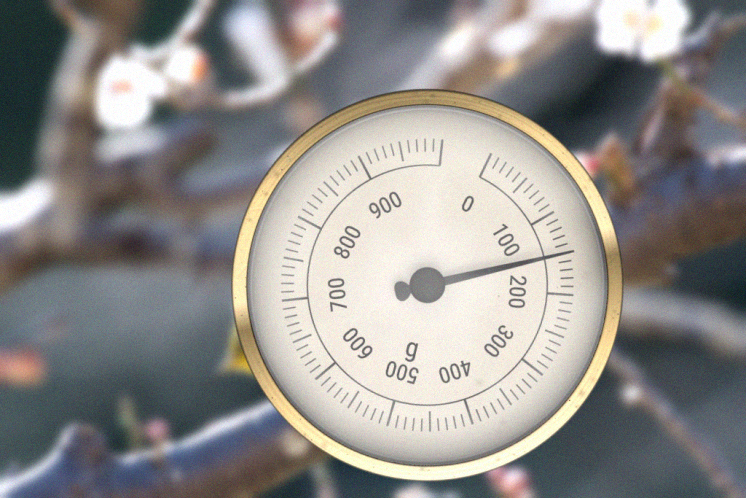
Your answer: 150 g
